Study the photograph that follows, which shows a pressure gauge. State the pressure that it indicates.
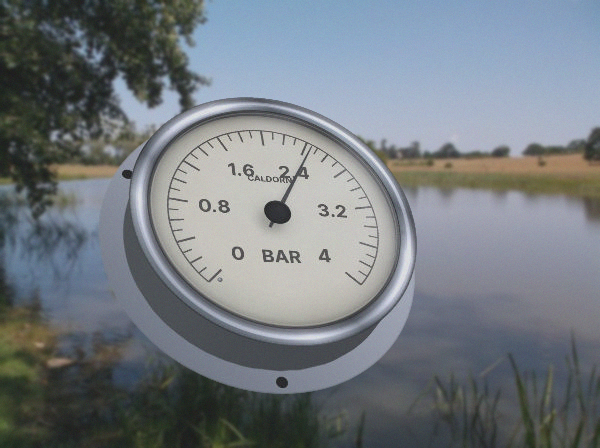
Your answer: 2.45 bar
